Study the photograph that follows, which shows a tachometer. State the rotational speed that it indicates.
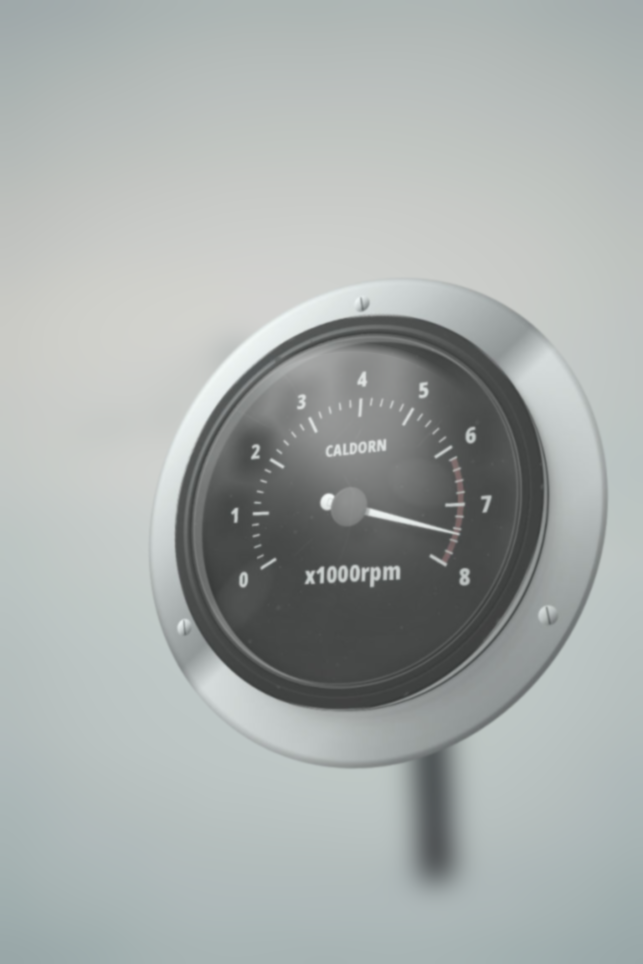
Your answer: 7500 rpm
